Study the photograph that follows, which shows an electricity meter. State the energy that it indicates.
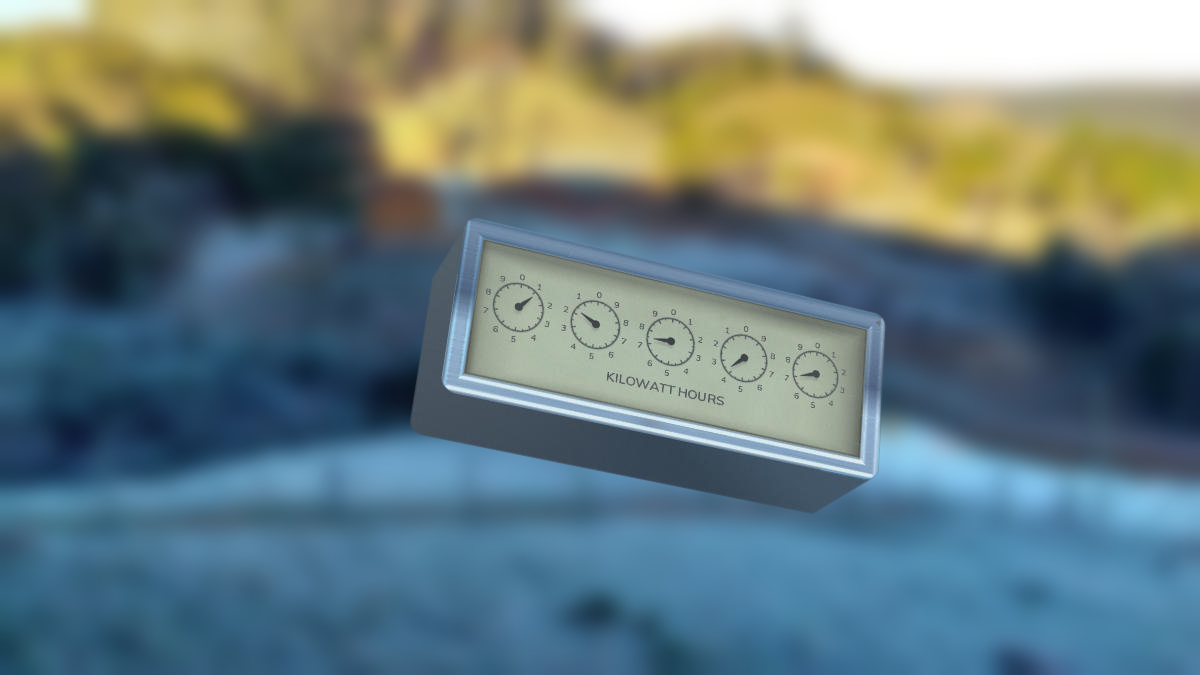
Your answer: 11737 kWh
